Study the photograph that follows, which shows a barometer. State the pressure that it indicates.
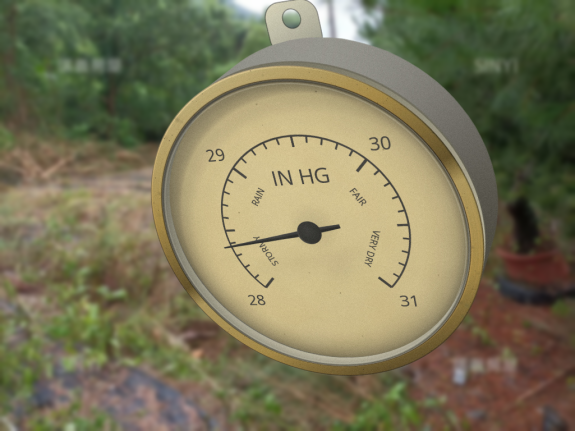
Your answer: 28.4 inHg
